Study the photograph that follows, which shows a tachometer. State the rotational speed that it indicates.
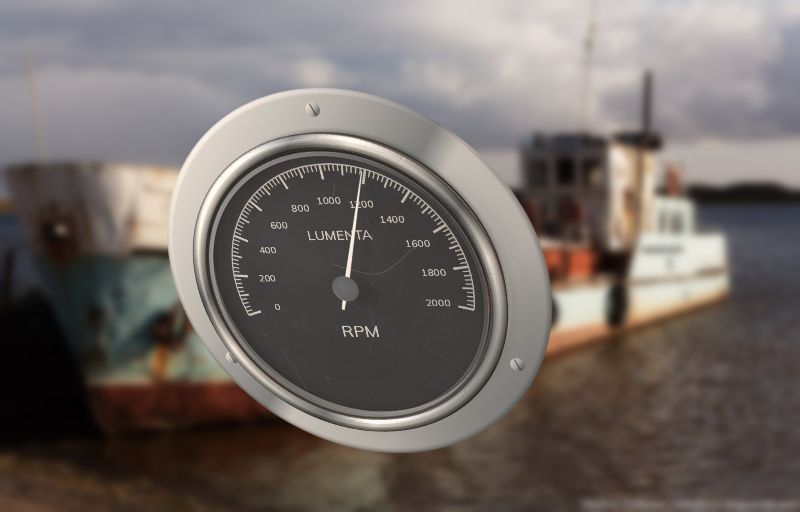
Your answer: 1200 rpm
